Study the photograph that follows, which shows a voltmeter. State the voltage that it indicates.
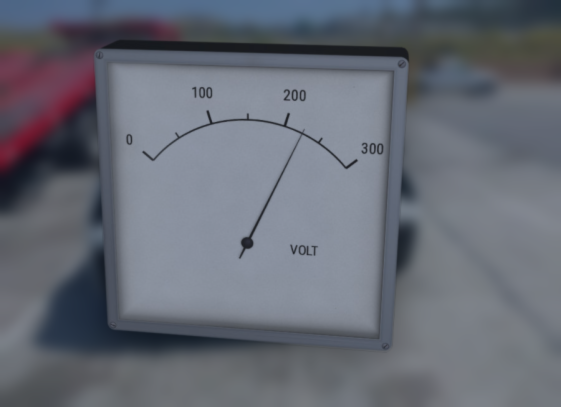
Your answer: 225 V
